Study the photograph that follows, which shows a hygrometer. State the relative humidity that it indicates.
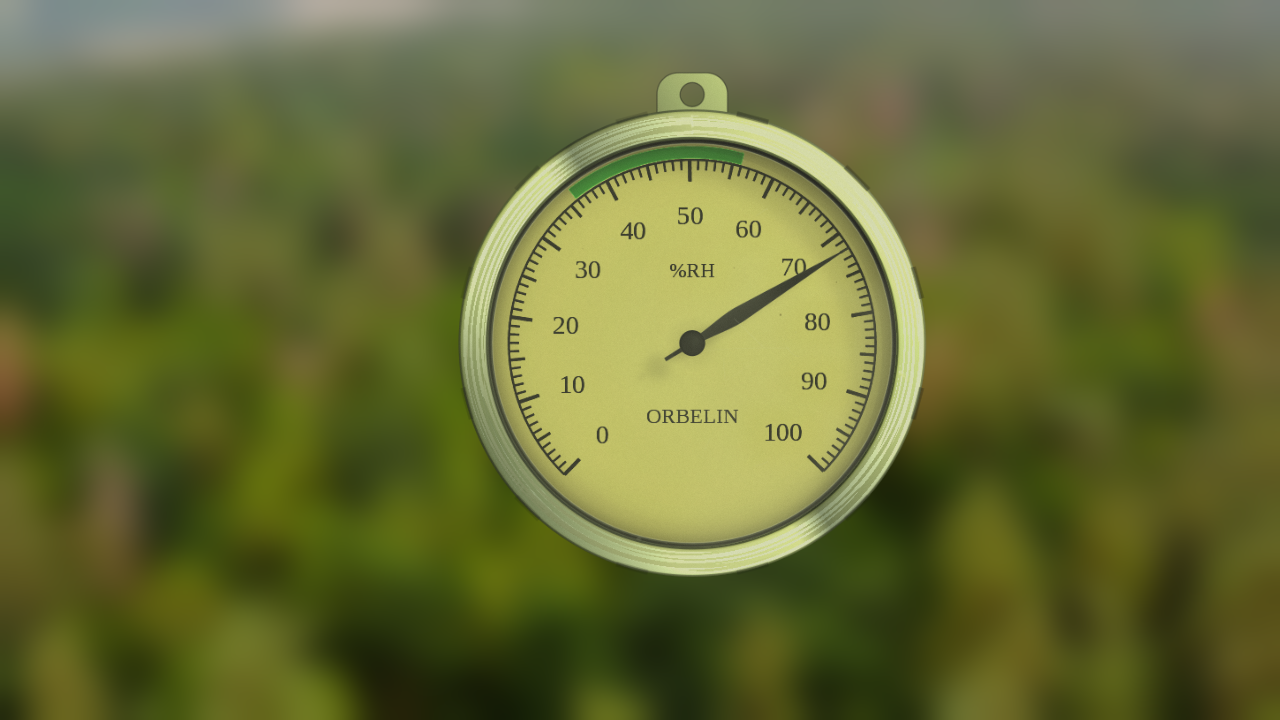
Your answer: 72 %
